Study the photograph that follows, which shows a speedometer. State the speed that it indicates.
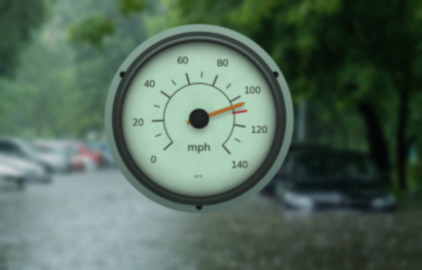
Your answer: 105 mph
